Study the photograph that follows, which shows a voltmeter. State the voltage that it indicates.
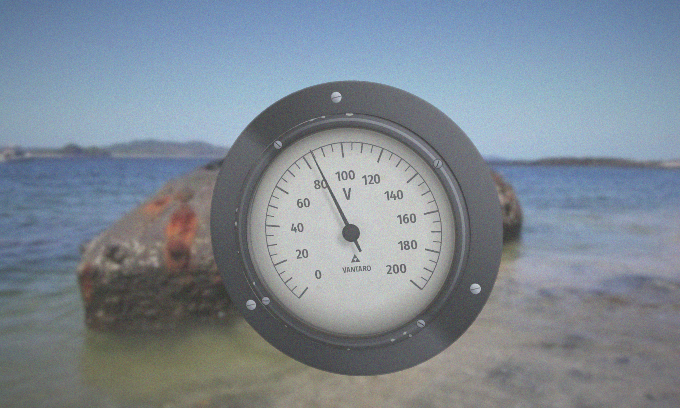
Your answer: 85 V
